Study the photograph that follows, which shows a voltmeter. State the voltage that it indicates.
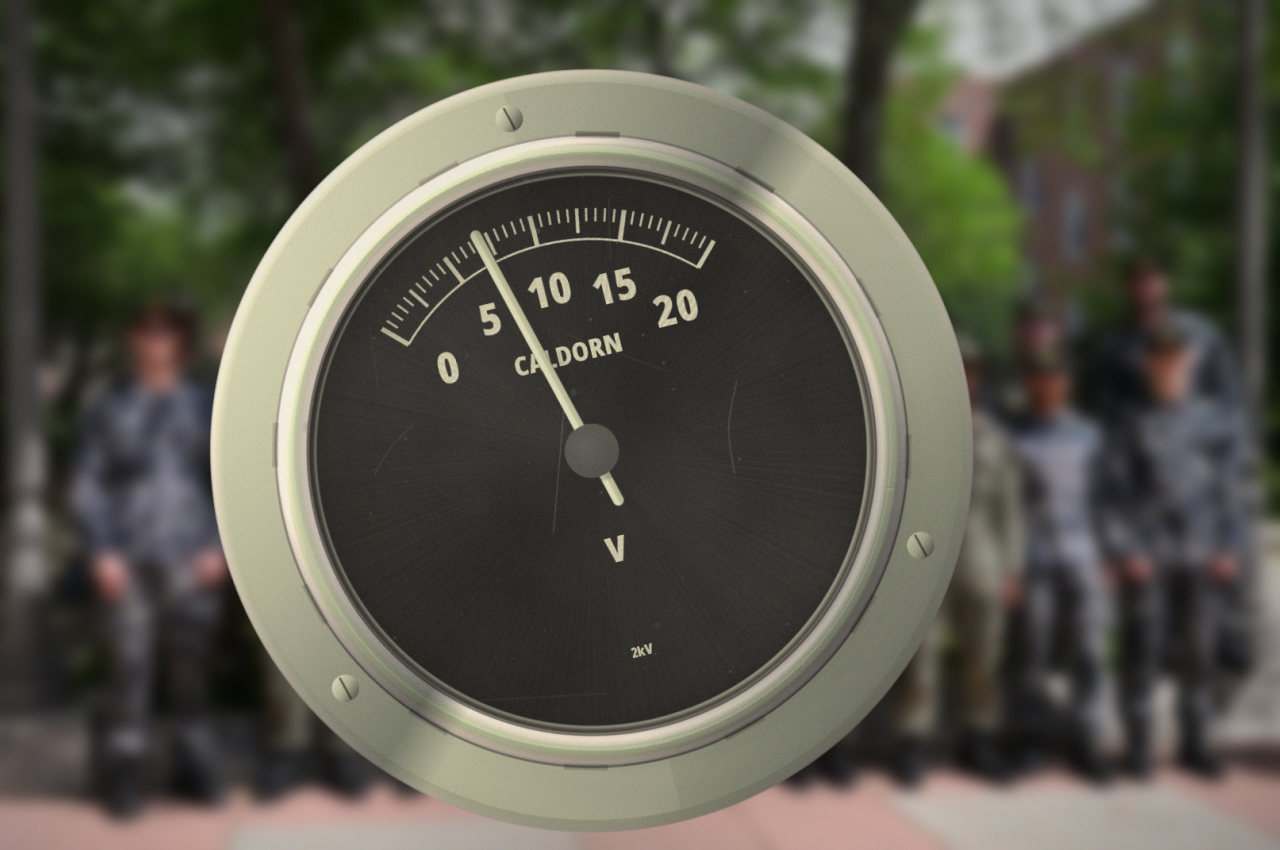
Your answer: 7 V
